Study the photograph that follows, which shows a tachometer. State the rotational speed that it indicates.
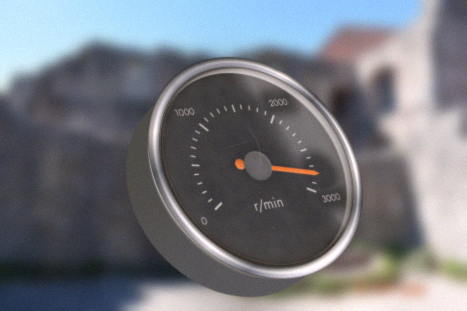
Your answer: 2800 rpm
